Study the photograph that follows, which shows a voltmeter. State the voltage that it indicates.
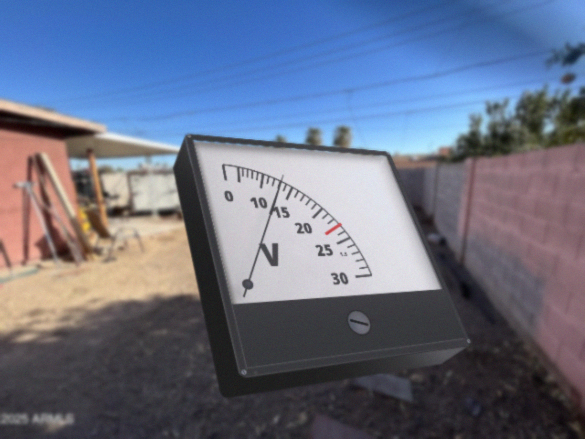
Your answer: 13 V
